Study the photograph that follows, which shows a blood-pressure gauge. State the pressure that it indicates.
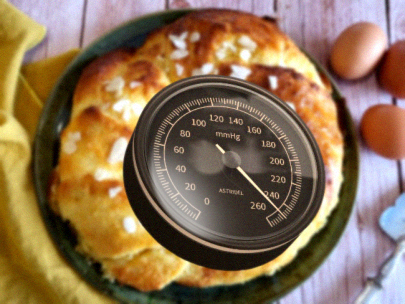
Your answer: 250 mmHg
